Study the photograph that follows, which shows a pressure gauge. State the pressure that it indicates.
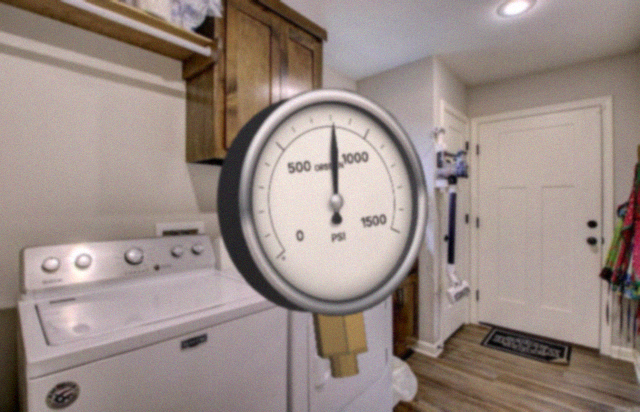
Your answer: 800 psi
